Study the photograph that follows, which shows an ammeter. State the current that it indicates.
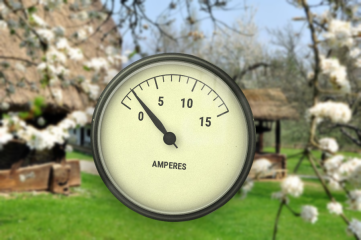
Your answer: 2 A
